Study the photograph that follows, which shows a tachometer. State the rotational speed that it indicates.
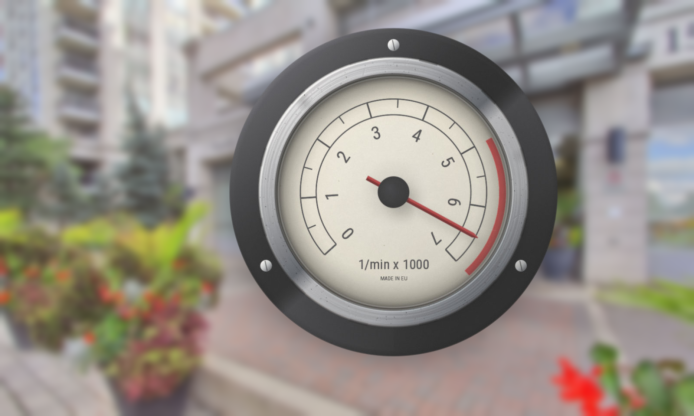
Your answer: 6500 rpm
